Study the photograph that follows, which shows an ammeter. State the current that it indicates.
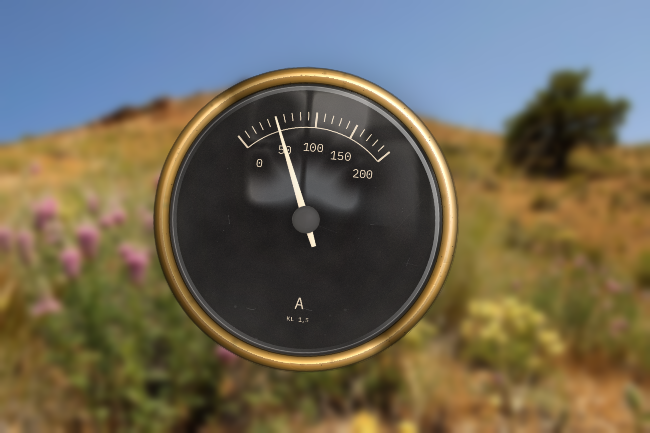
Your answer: 50 A
